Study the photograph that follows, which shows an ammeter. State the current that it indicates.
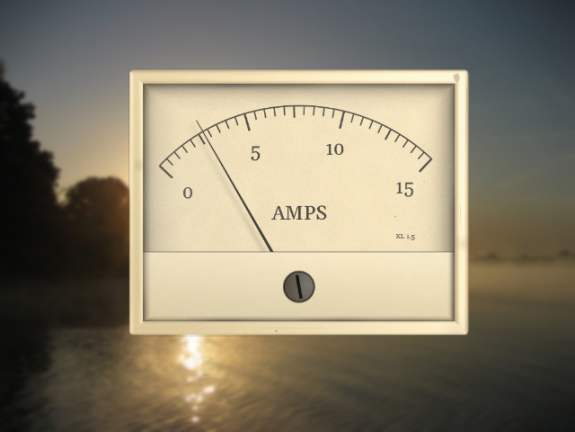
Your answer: 2.75 A
